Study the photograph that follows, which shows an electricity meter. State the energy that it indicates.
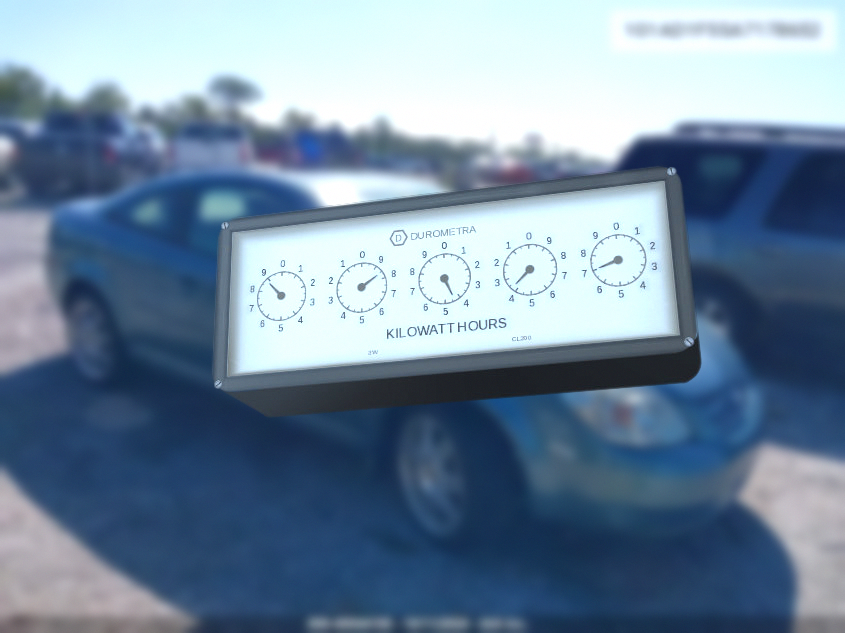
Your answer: 88437 kWh
